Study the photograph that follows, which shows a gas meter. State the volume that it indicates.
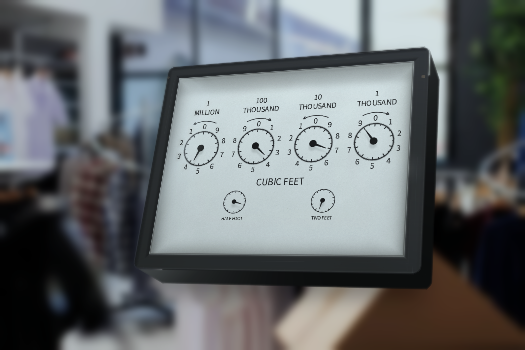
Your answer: 436900 ft³
